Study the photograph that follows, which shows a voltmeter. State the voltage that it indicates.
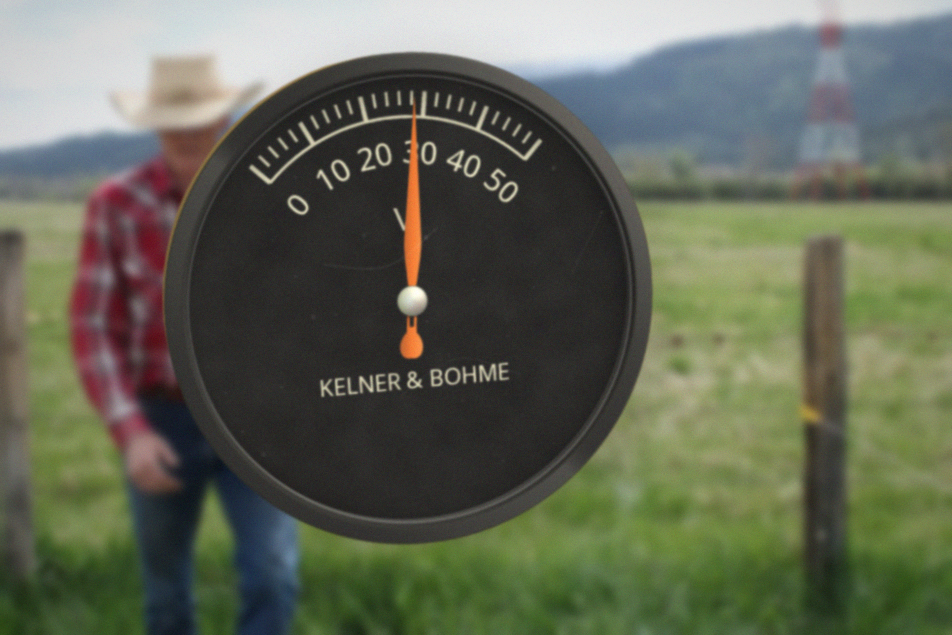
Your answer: 28 V
